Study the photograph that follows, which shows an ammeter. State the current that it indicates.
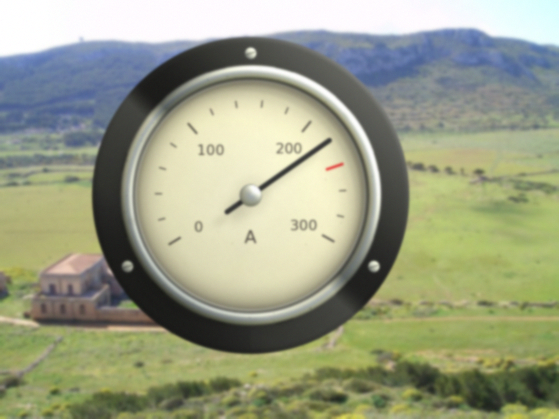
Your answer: 220 A
